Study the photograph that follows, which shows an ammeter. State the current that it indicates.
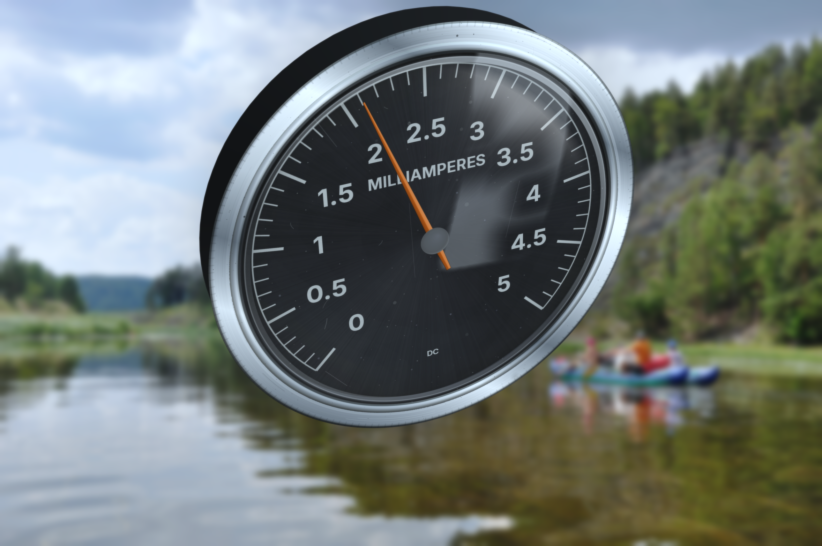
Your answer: 2.1 mA
